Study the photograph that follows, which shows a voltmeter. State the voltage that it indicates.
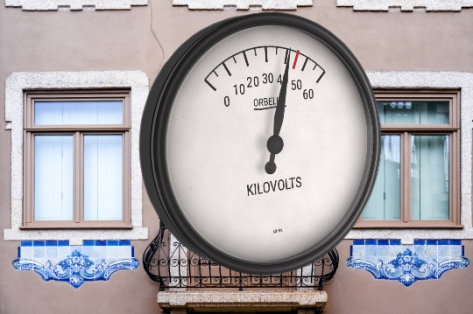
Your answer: 40 kV
